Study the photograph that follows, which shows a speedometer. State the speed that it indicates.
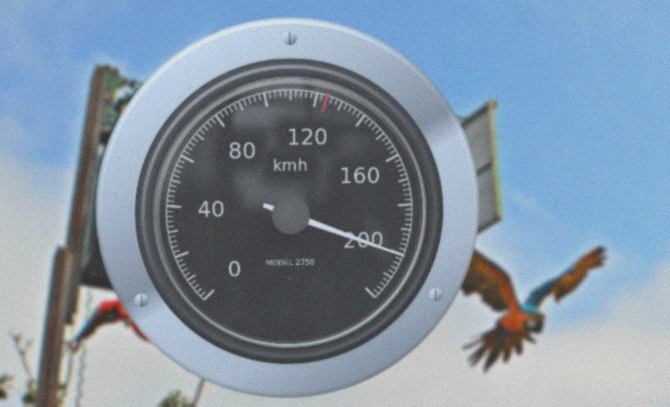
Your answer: 200 km/h
